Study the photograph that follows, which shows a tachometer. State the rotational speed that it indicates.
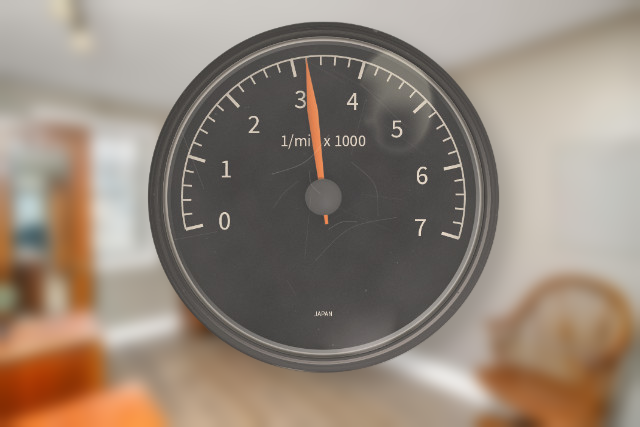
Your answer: 3200 rpm
